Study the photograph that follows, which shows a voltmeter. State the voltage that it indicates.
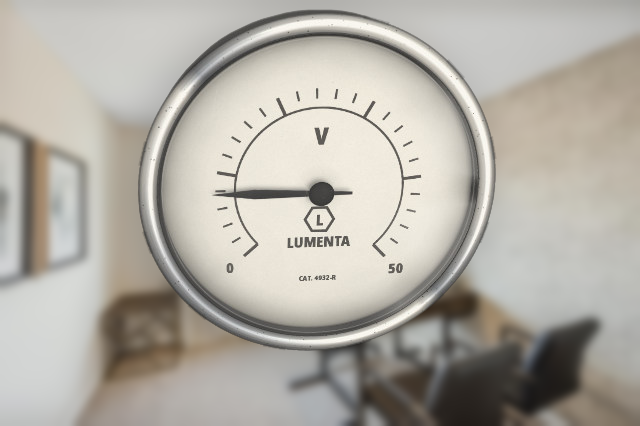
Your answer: 8 V
